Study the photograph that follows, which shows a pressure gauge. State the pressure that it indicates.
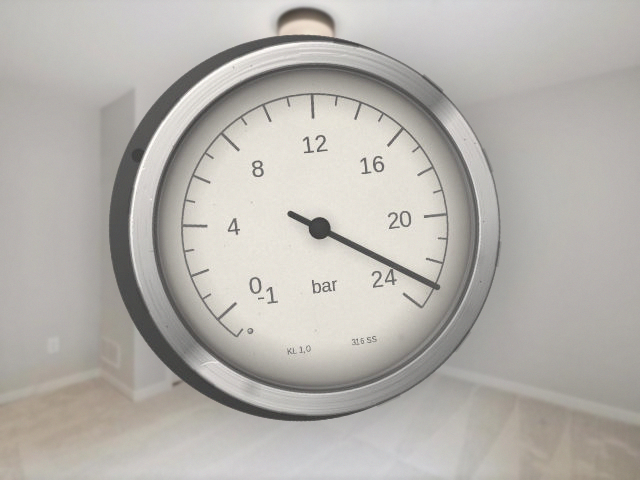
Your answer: 23 bar
